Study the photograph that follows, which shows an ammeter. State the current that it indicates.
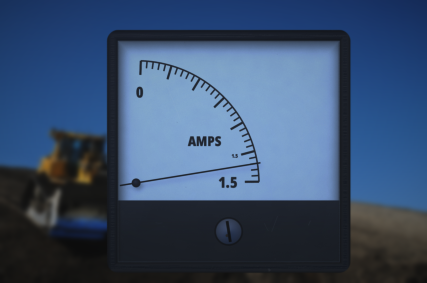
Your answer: 1.35 A
